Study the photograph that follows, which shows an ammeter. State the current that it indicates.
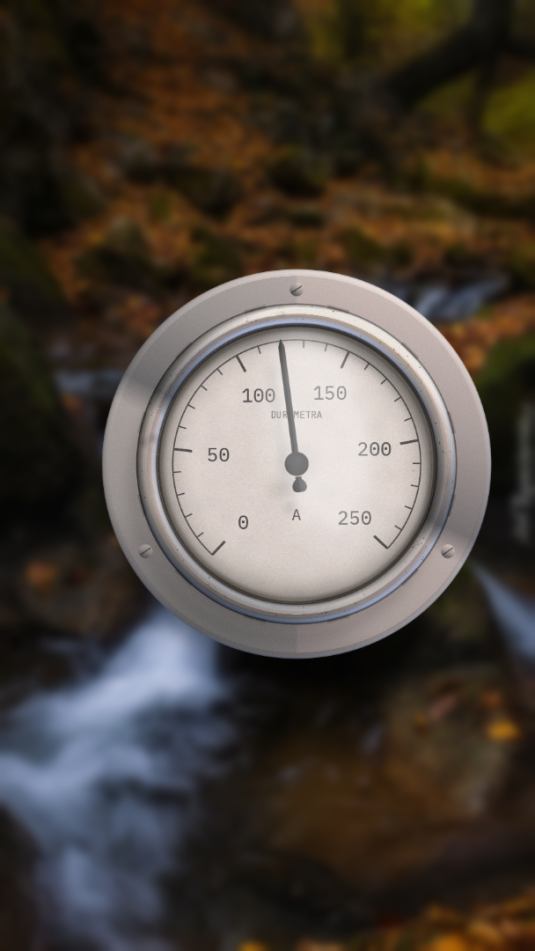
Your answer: 120 A
